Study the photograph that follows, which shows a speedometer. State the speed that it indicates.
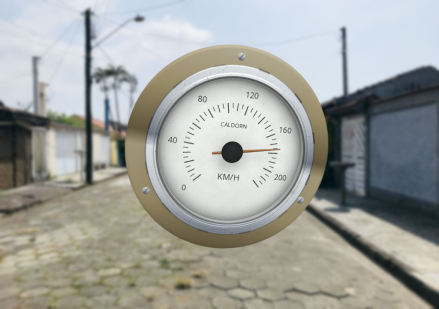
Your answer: 175 km/h
